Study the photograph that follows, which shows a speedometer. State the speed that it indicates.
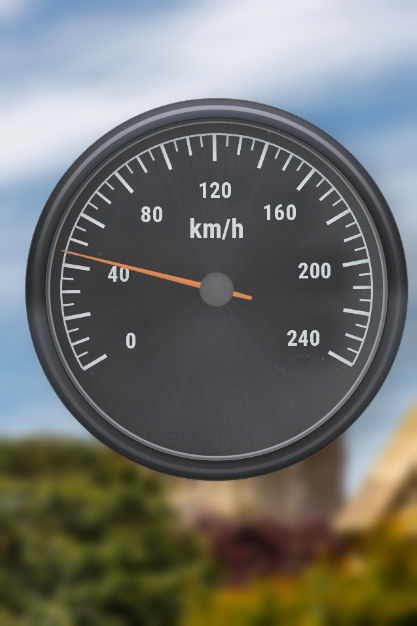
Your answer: 45 km/h
